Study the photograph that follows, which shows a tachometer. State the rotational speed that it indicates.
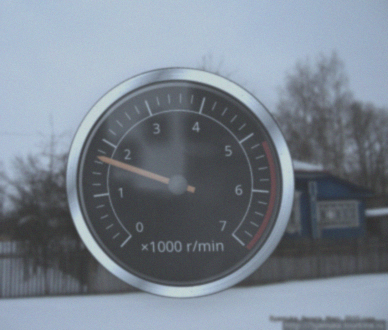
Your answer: 1700 rpm
